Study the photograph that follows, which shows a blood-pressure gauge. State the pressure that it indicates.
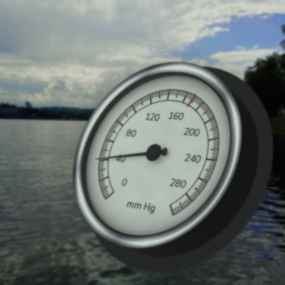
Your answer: 40 mmHg
